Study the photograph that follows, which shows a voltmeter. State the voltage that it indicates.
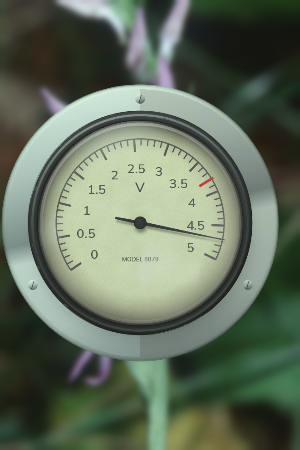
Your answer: 4.7 V
